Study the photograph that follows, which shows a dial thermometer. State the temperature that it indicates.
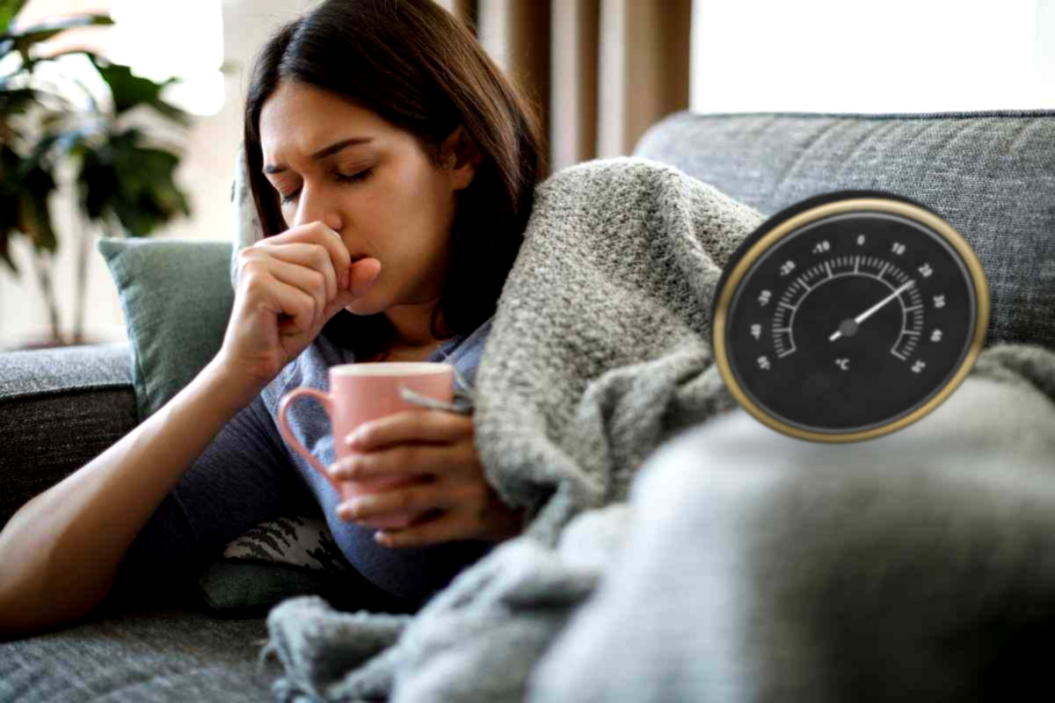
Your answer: 20 °C
